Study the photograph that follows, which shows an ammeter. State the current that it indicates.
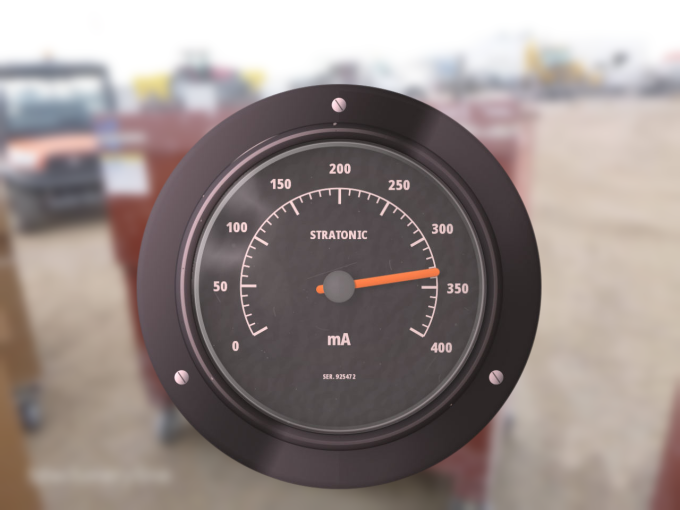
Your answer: 335 mA
